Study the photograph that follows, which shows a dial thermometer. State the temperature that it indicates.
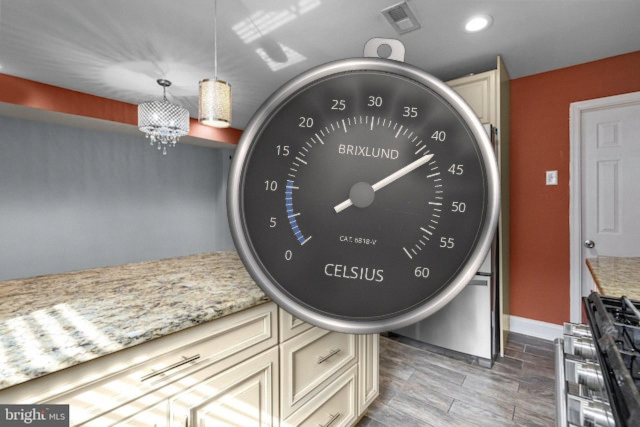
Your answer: 42 °C
